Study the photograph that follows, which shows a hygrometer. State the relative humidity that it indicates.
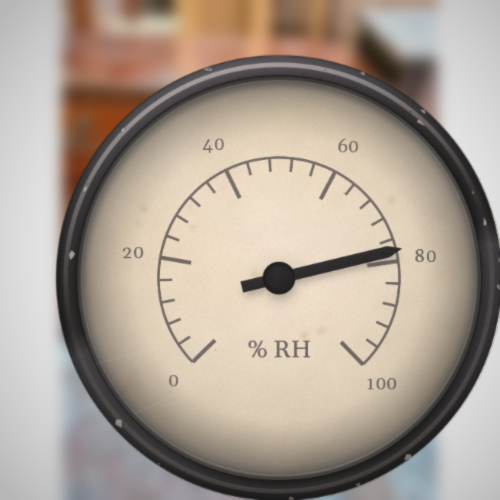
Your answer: 78 %
